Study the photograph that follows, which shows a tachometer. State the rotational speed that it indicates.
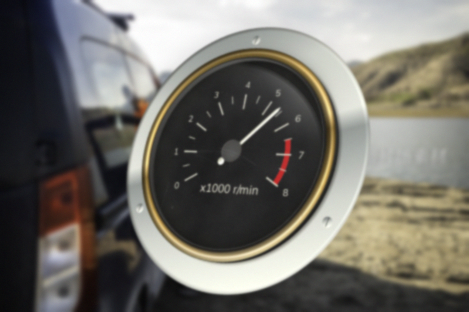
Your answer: 5500 rpm
